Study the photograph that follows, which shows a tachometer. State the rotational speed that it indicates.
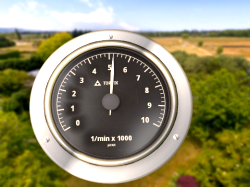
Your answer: 5200 rpm
